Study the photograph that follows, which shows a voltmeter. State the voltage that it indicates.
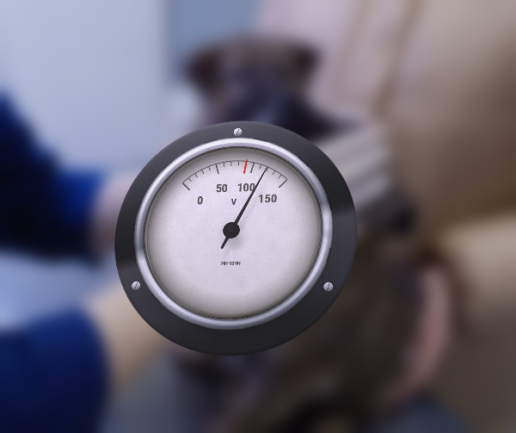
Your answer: 120 V
